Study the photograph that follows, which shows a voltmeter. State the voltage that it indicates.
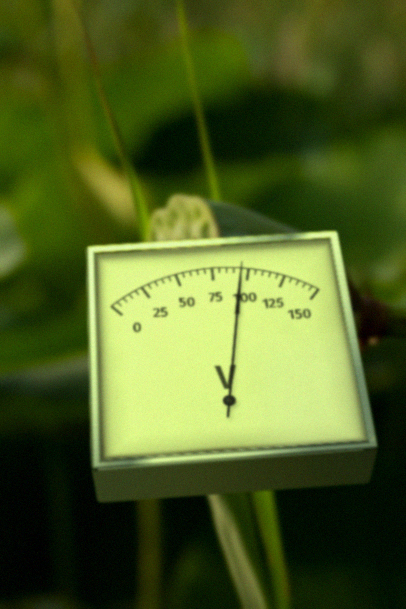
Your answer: 95 V
